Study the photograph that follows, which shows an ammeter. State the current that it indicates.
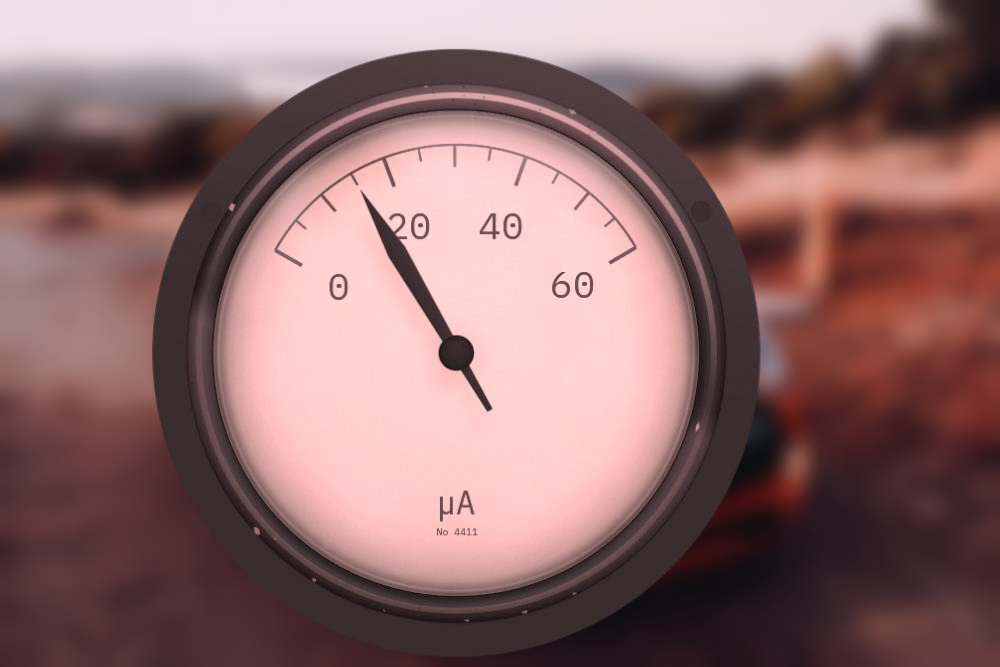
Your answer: 15 µA
